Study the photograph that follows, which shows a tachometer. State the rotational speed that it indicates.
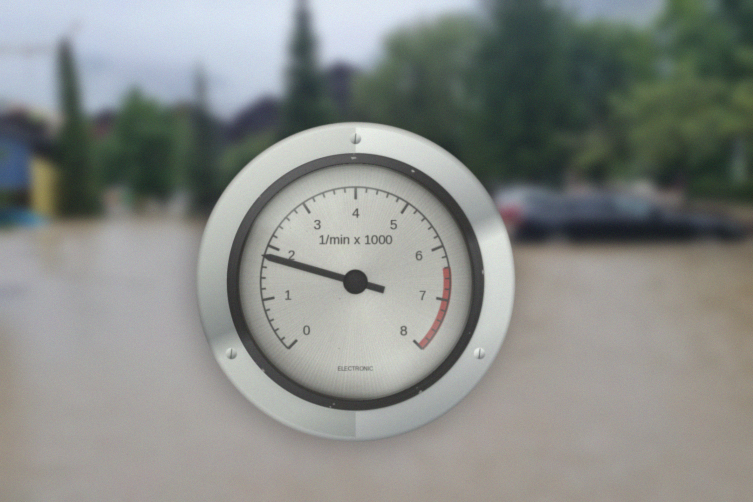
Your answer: 1800 rpm
